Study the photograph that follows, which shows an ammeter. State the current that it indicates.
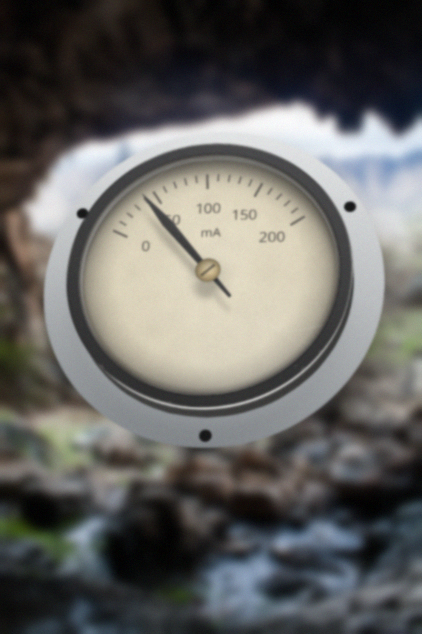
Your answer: 40 mA
